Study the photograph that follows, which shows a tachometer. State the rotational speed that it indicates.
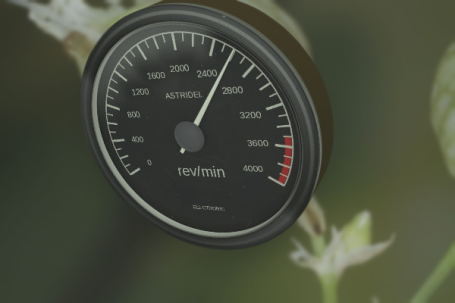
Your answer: 2600 rpm
